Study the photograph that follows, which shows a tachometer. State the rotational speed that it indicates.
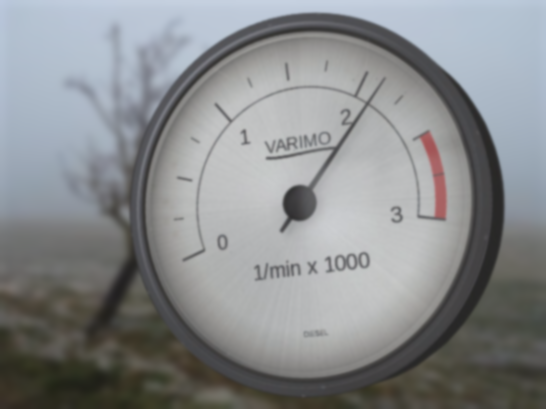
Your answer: 2125 rpm
